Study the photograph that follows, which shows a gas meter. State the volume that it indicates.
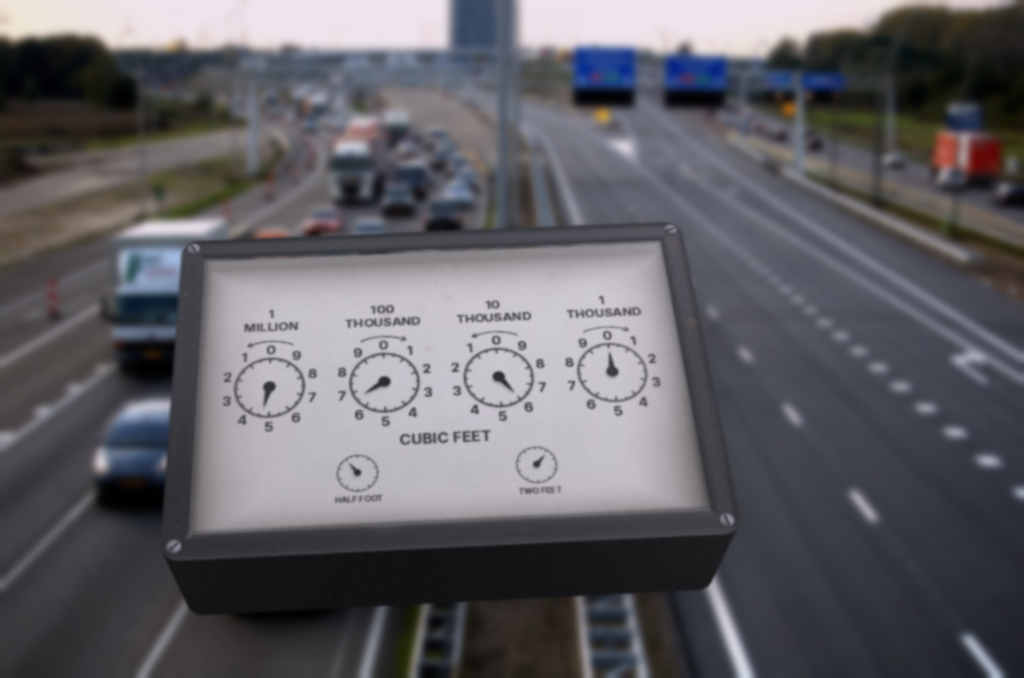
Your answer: 466000 ft³
